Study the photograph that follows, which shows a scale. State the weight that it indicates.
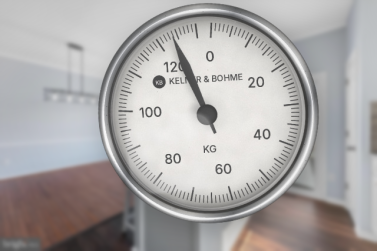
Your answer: 124 kg
